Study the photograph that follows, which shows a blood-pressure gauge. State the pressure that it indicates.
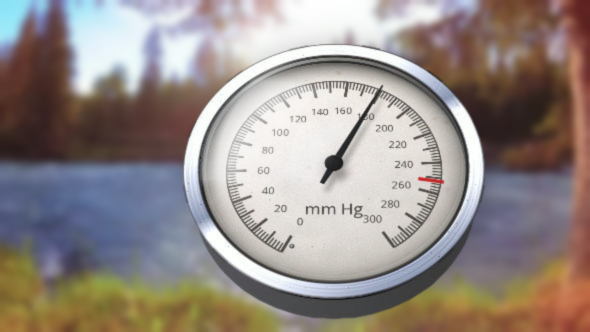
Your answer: 180 mmHg
